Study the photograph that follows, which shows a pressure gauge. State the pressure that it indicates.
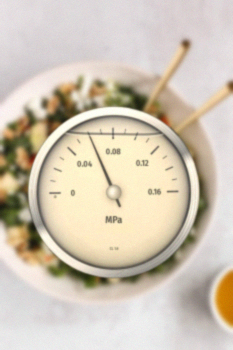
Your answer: 0.06 MPa
